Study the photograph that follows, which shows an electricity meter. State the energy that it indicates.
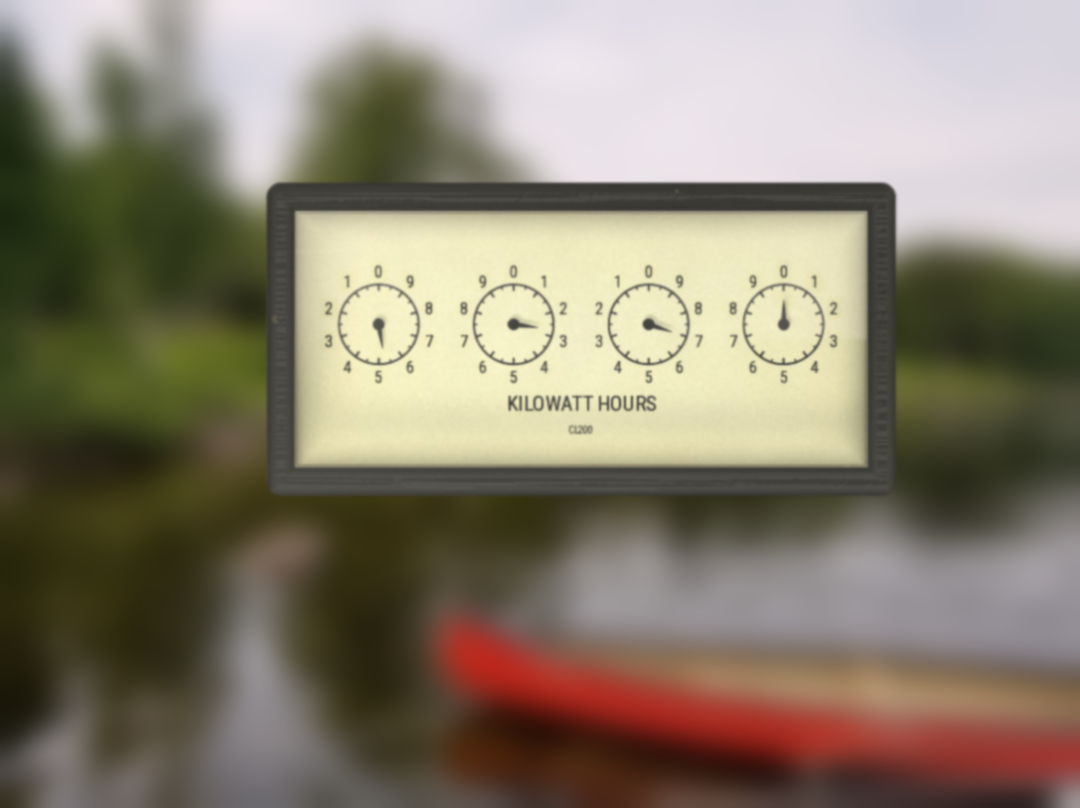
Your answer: 5270 kWh
